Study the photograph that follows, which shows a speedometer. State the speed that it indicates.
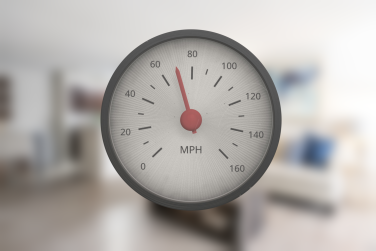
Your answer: 70 mph
